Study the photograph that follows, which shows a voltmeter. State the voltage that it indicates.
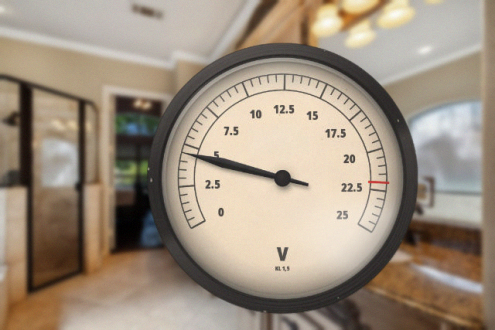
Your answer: 4.5 V
